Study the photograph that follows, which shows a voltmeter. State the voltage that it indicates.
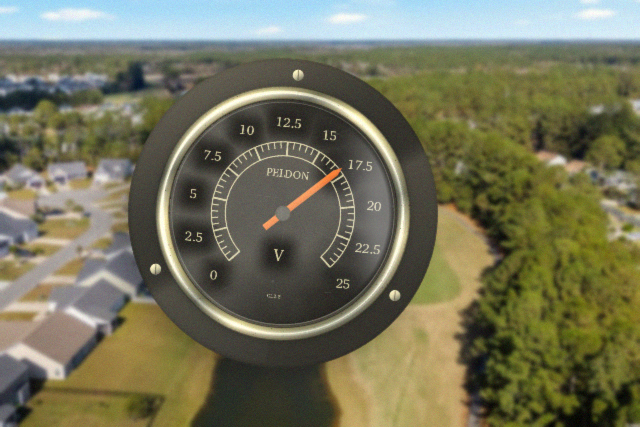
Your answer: 17 V
